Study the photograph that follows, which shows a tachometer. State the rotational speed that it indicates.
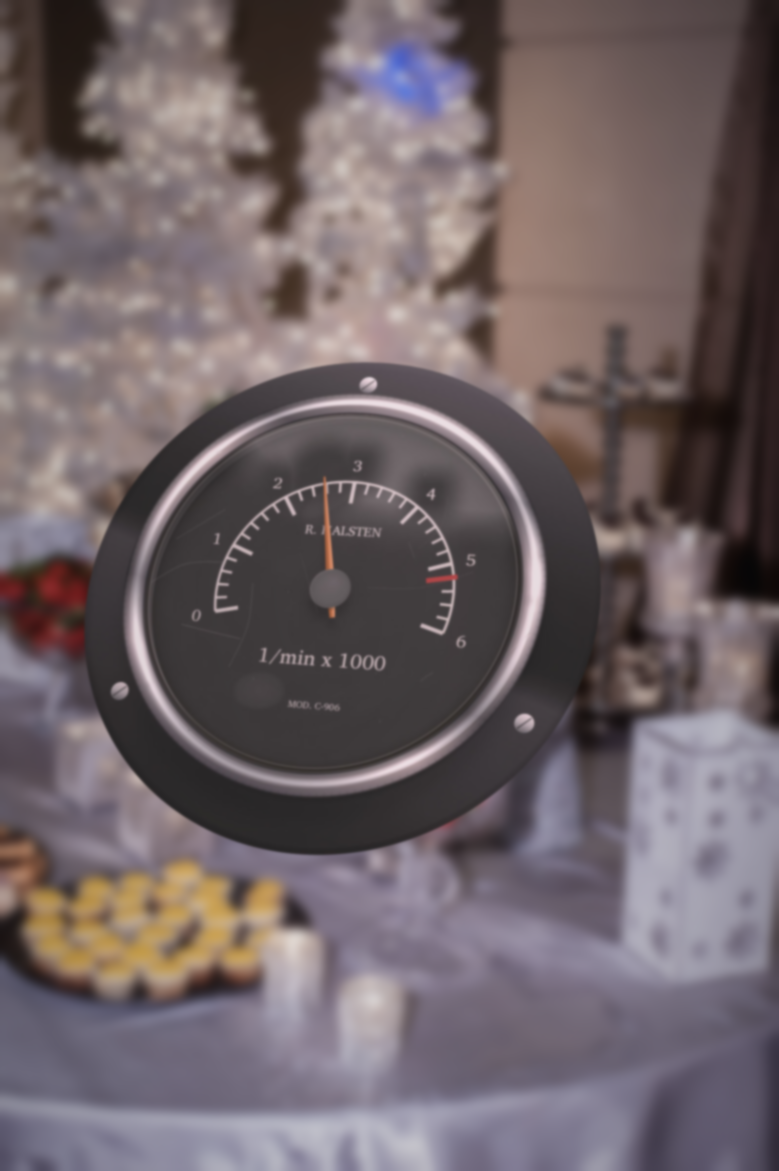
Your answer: 2600 rpm
